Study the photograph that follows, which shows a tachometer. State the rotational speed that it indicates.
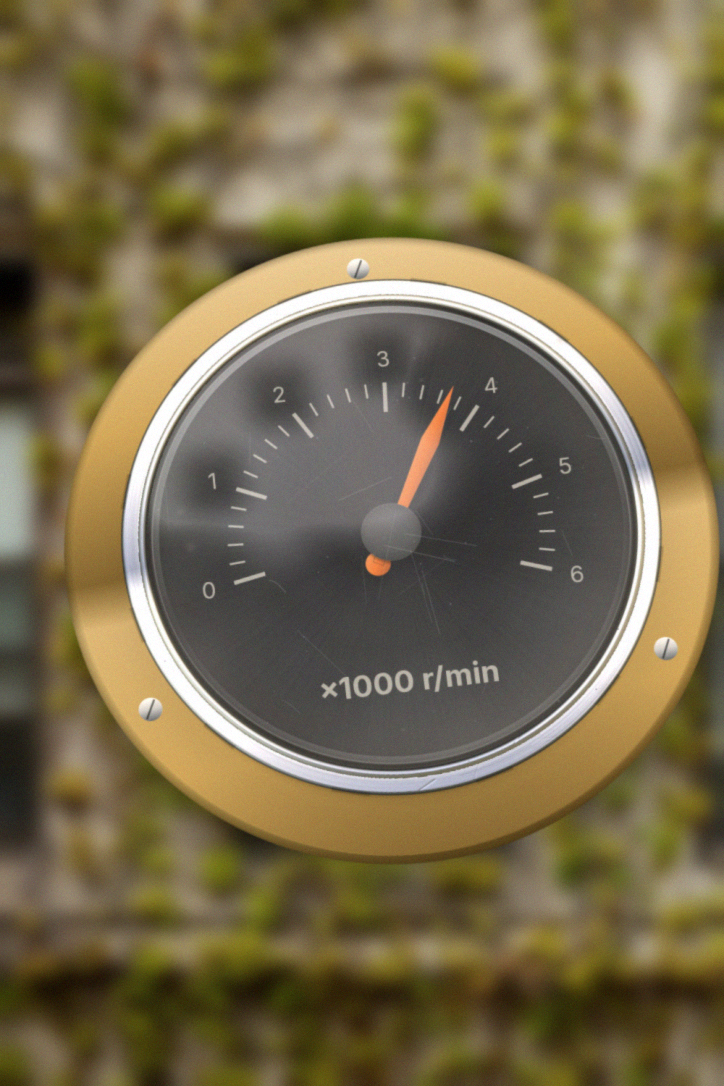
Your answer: 3700 rpm
